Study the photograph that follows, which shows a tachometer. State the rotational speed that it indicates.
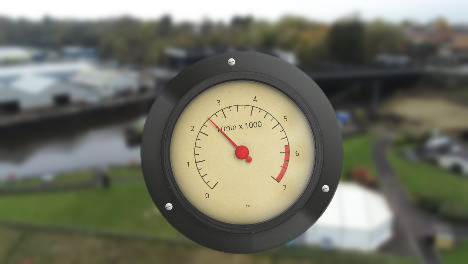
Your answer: 2500 rpm
